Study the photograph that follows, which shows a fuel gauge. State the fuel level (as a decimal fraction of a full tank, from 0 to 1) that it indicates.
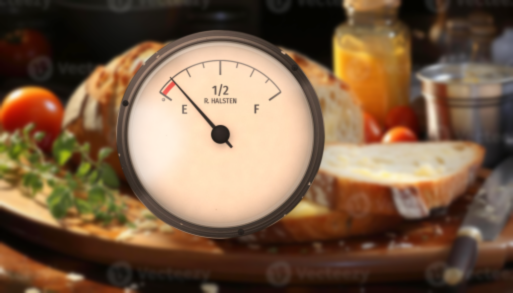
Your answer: 0.125
